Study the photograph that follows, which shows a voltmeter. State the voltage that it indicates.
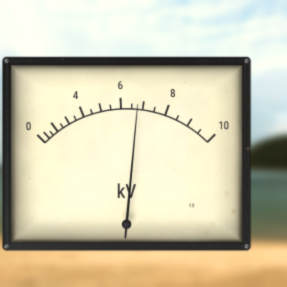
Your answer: 6.75 kV
